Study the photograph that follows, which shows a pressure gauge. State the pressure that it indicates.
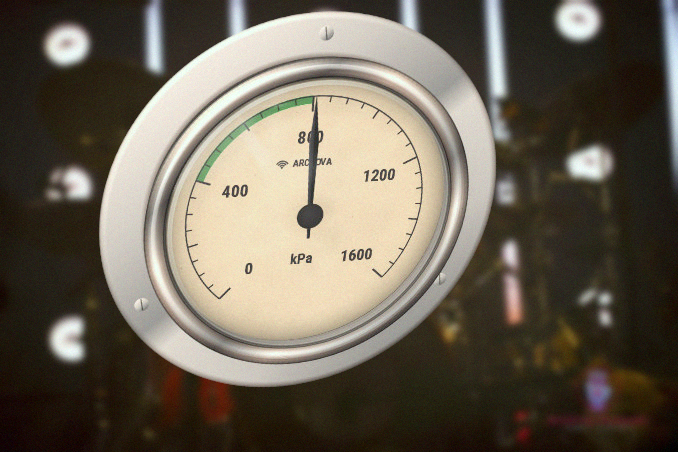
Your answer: 800 kPa
